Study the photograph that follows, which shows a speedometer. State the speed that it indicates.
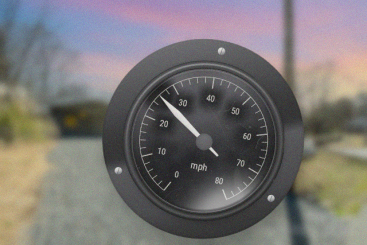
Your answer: 26 mph
